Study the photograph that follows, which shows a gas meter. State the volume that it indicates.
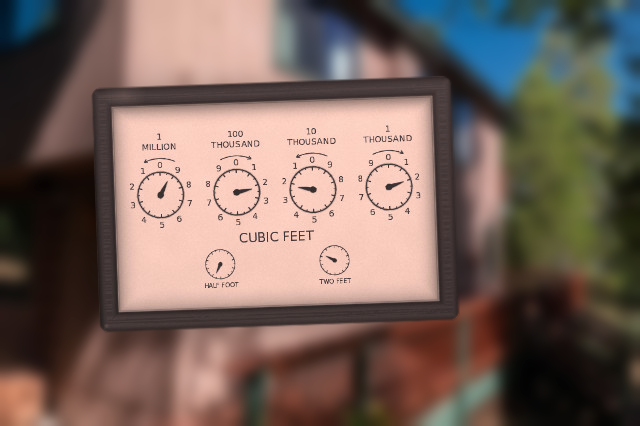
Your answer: 922200 ft³
